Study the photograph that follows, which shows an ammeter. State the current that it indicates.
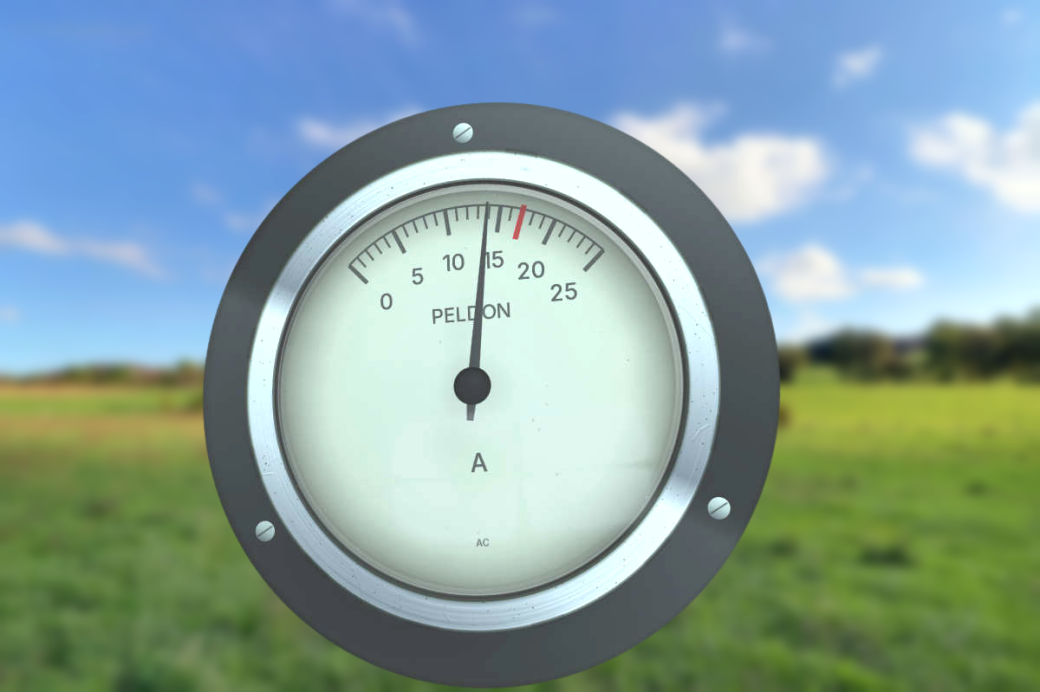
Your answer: 14 A
